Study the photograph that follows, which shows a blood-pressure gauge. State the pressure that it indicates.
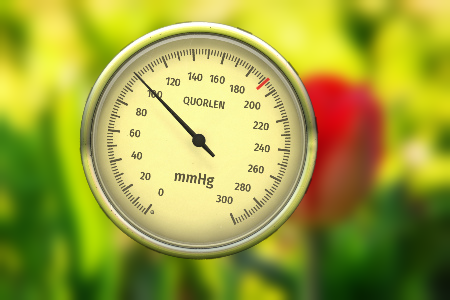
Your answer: 100 mmHg
